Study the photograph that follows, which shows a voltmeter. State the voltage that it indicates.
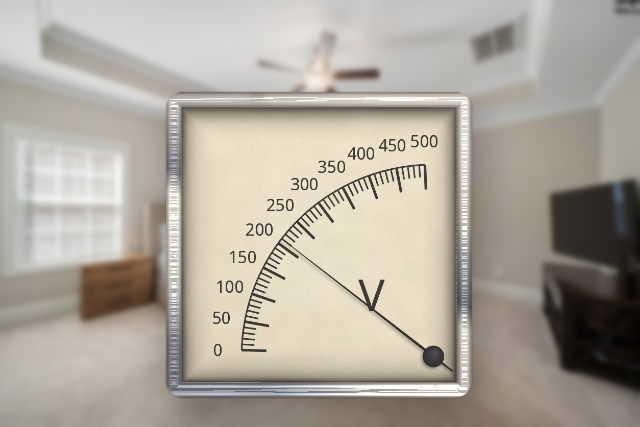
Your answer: 210 V
